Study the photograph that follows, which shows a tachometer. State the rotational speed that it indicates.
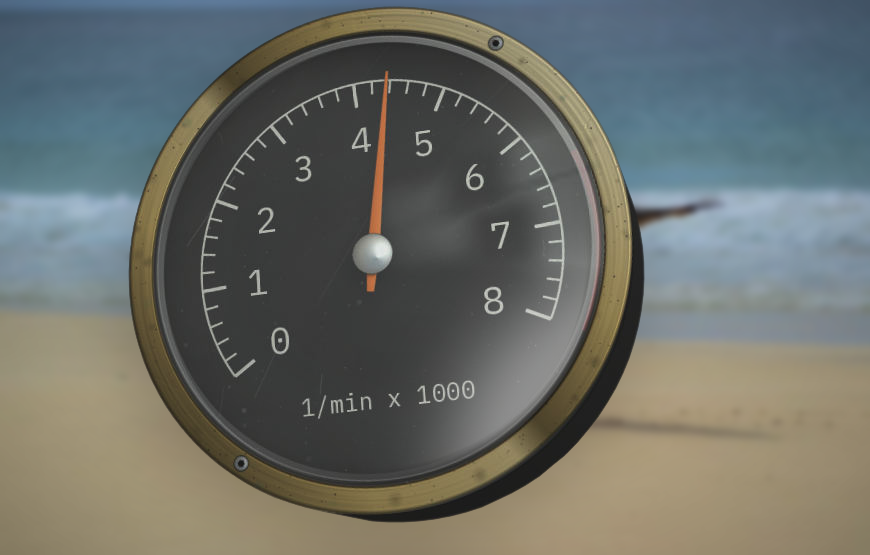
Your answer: 4400 rpm
